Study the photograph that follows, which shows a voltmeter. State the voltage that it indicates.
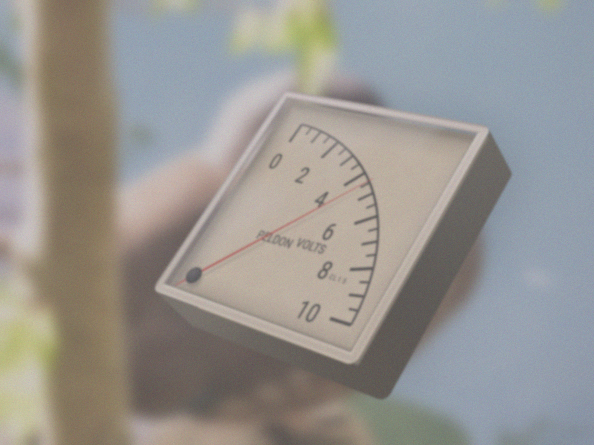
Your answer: 4.5 V
